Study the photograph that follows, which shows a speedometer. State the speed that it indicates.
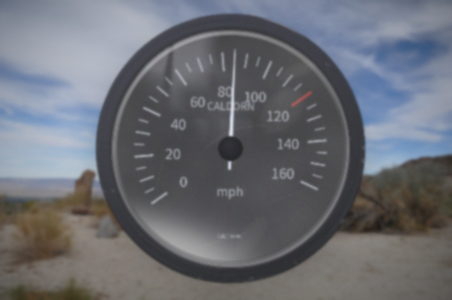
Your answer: 85 mph
